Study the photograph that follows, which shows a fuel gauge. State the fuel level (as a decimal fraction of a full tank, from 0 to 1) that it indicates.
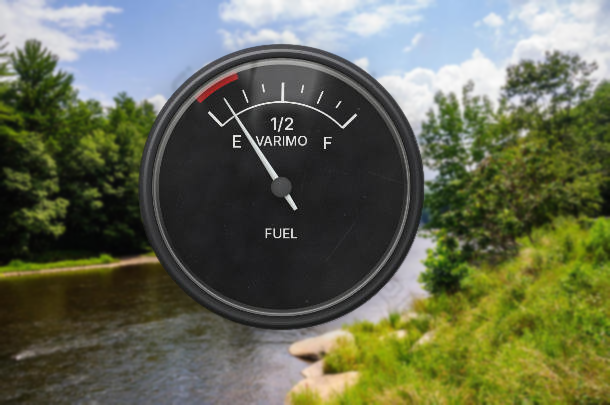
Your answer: 0.125
